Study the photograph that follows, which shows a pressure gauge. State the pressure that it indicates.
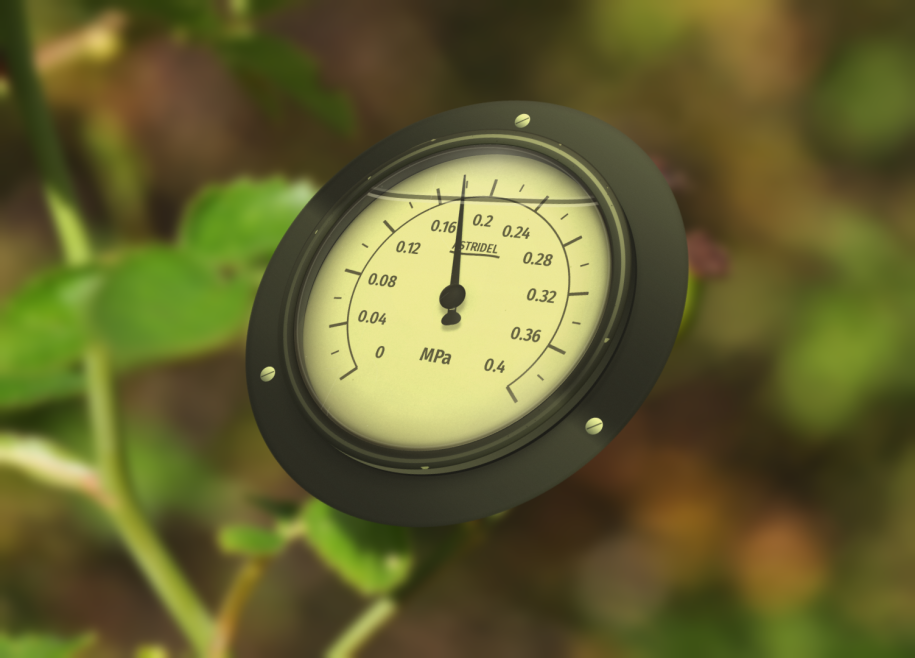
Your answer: 0.18 MPa
